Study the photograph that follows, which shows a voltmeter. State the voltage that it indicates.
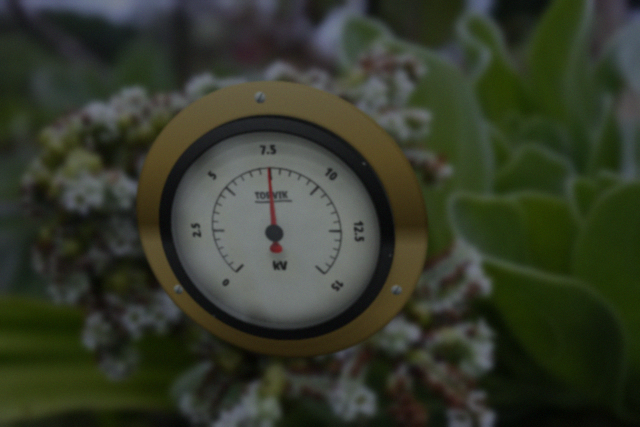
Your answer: 7.5 kV
